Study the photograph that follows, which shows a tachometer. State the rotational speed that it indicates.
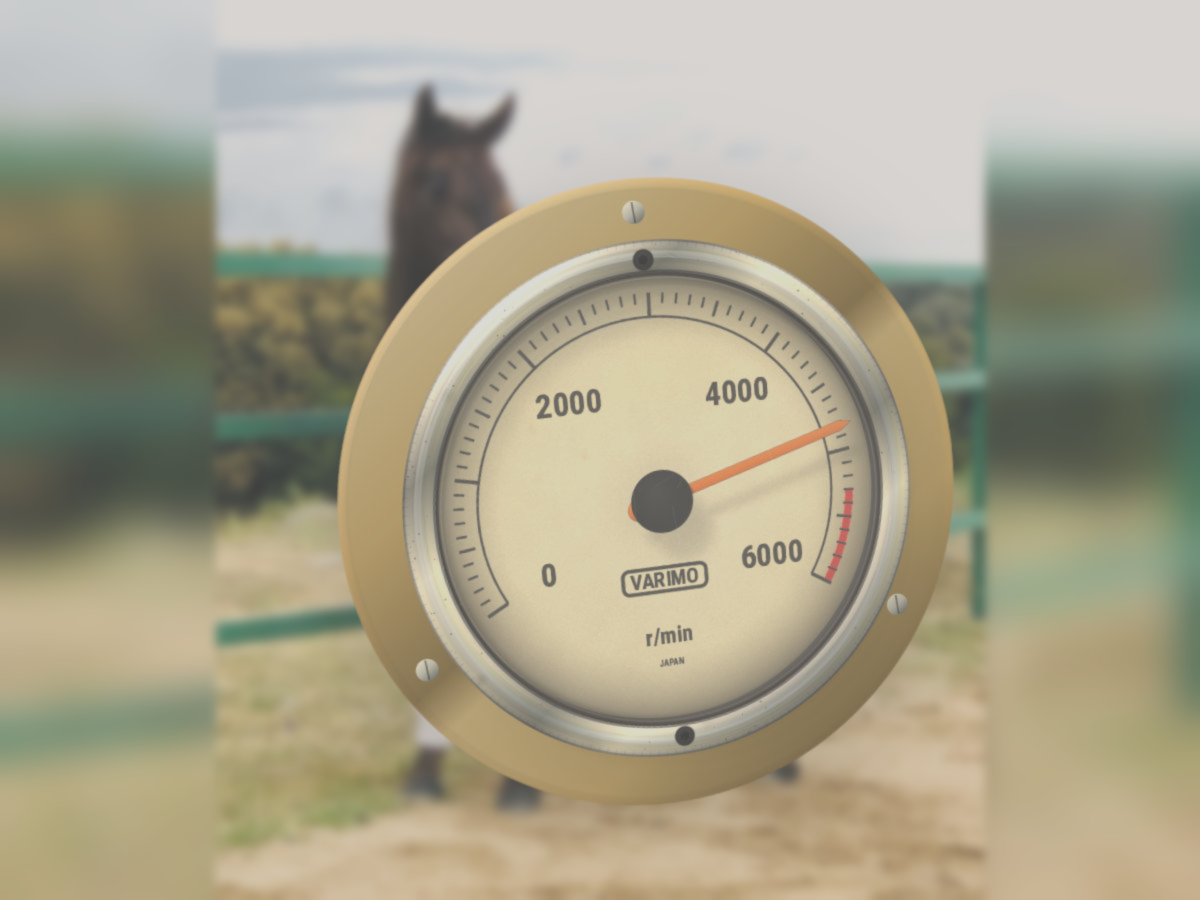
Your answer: 4800 rpm
